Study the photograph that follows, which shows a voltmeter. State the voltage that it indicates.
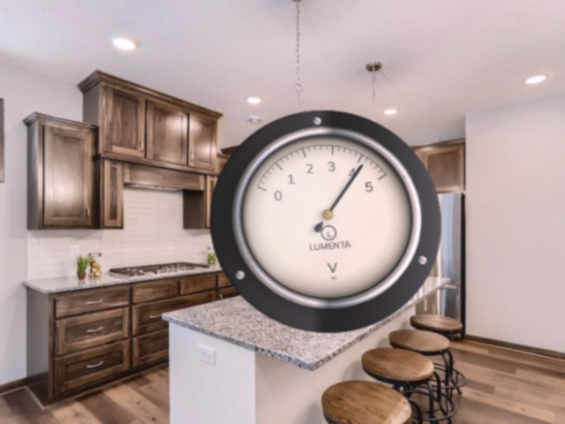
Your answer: 4.2 V
